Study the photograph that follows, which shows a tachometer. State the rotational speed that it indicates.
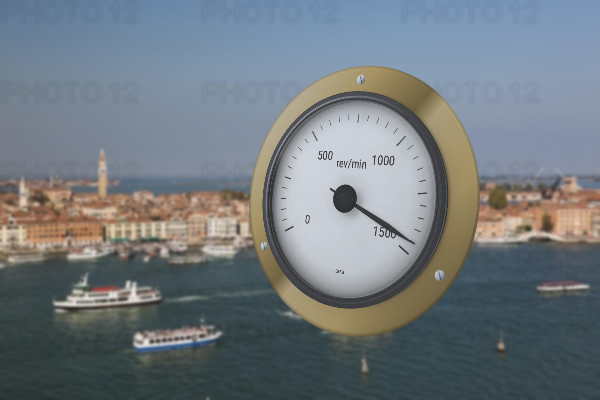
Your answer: 1450 rpm
